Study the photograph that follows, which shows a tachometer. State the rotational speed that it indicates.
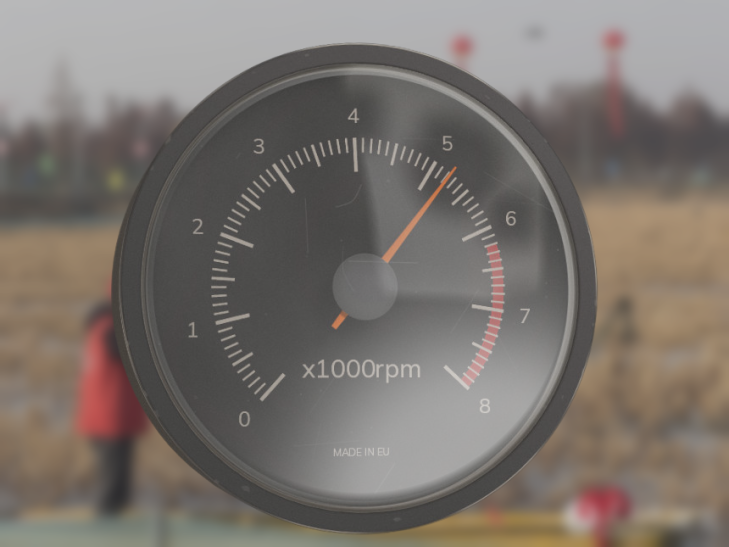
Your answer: 5200 rpm
